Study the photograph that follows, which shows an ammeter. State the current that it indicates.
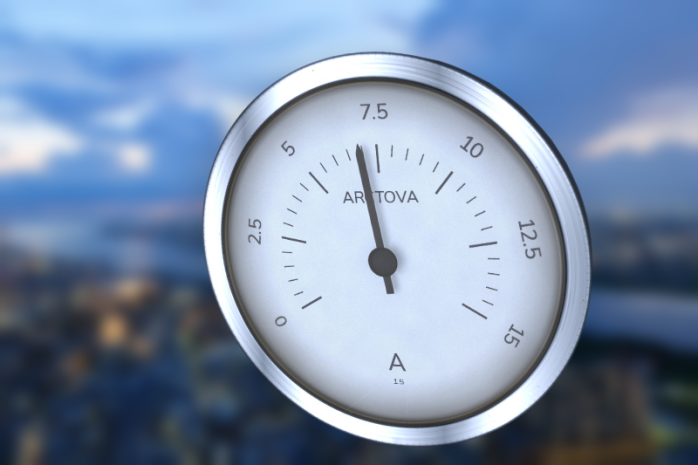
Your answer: 7 A
